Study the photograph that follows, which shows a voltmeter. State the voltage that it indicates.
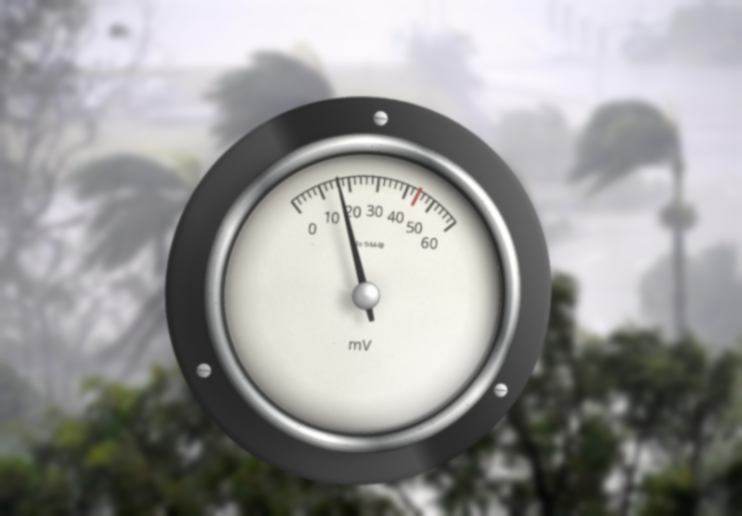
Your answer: 16 mV
